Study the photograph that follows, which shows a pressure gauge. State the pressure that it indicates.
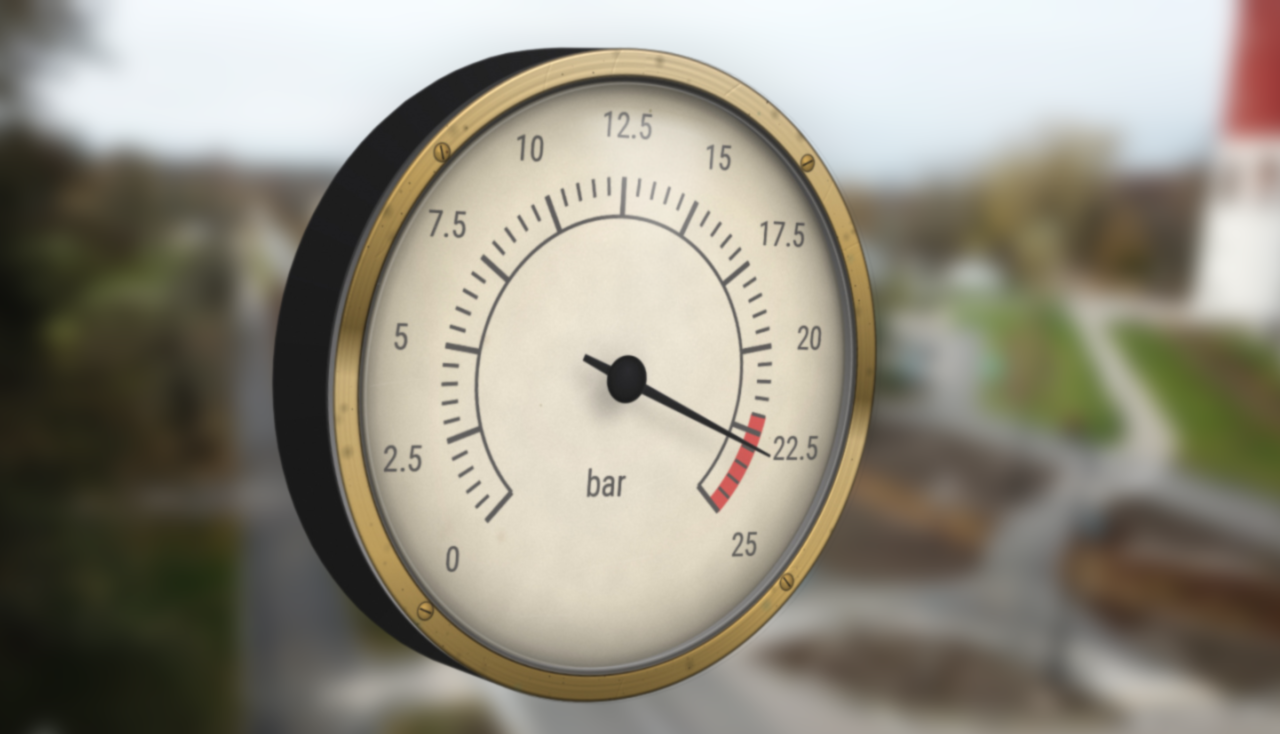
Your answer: 23 bar
